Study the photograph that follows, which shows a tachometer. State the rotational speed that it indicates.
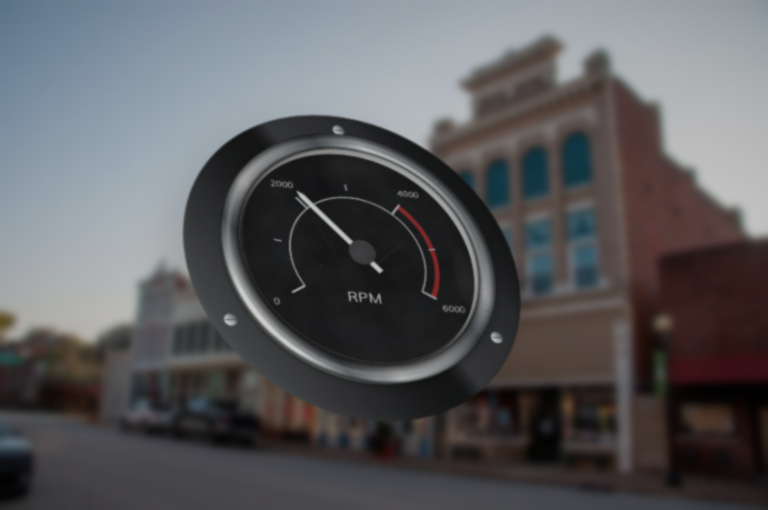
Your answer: 2000 rpm
